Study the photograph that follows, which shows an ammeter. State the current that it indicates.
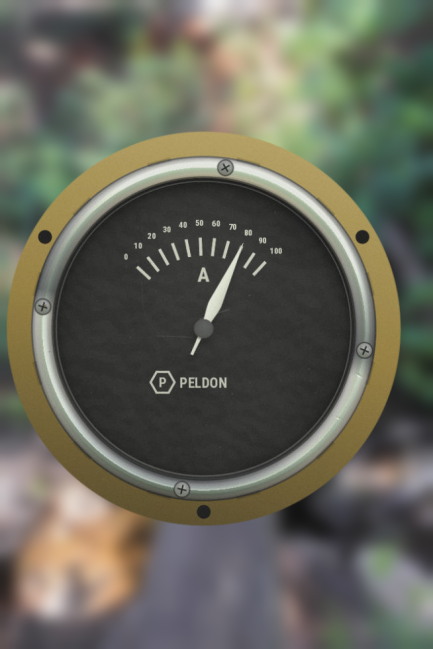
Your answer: 80 A
